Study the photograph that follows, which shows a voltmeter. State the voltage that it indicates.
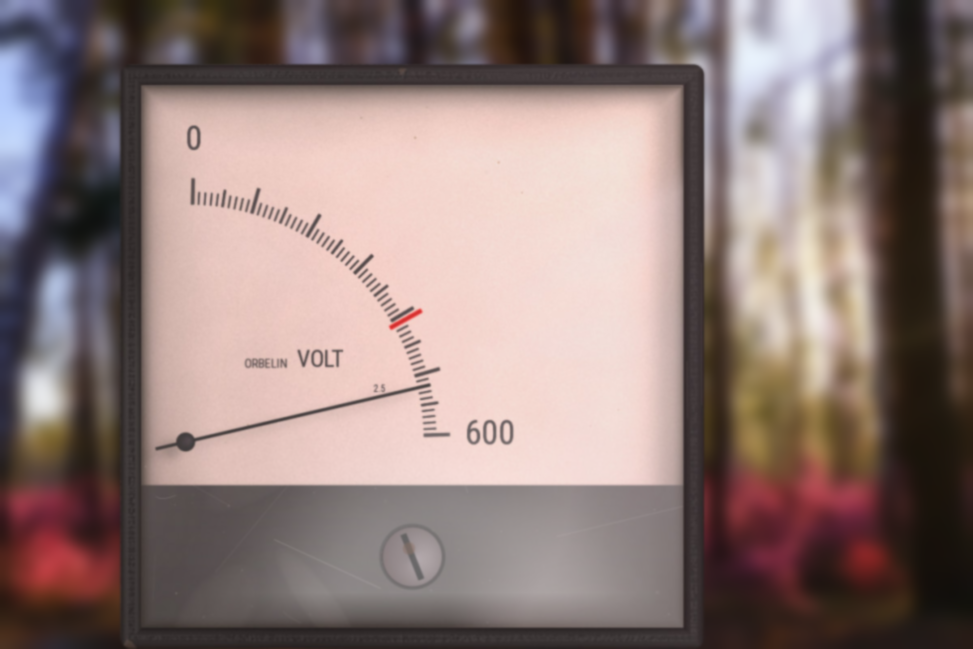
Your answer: 520 V
